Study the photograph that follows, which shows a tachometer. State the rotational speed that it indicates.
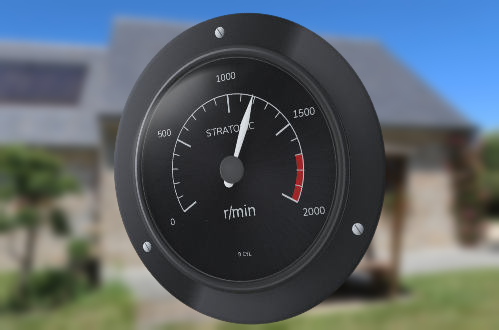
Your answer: 1200 rpm
